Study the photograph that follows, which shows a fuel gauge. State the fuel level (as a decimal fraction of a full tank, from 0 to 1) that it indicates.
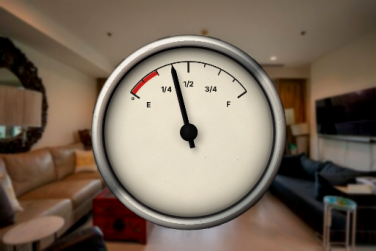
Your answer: 0.375
